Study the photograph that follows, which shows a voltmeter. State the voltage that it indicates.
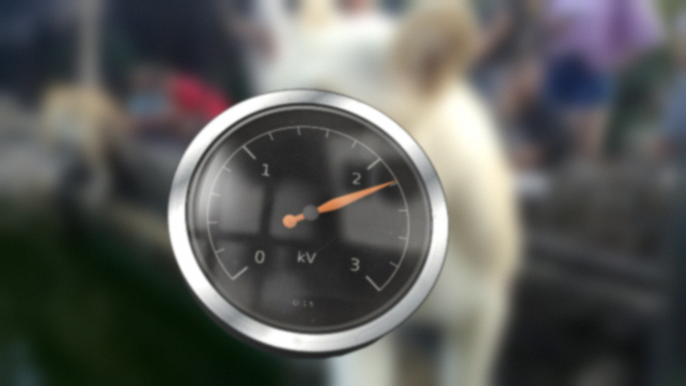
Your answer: 2.2 kV
